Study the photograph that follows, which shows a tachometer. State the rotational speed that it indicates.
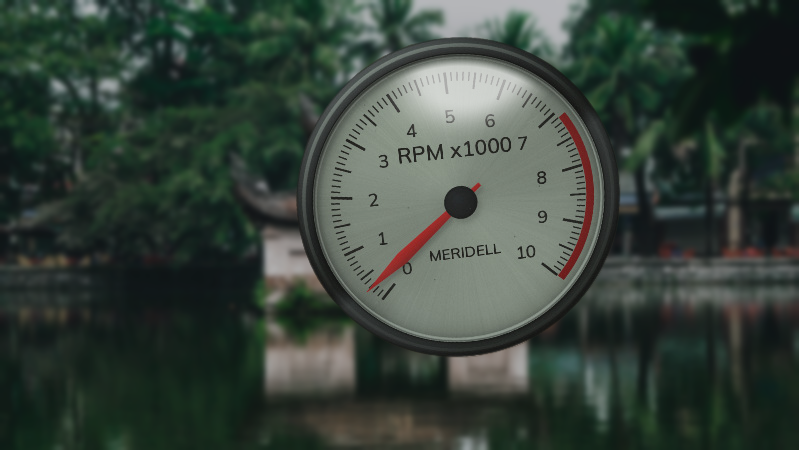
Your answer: 300 rpm
